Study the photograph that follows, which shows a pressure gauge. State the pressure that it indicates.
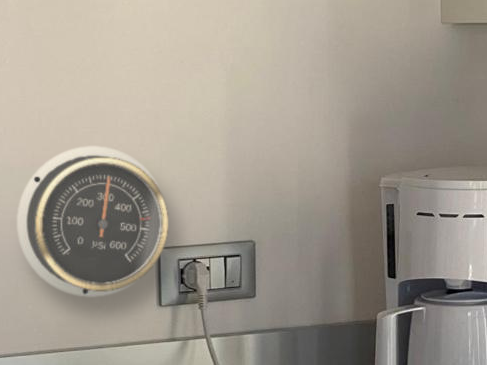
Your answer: 300 psi
